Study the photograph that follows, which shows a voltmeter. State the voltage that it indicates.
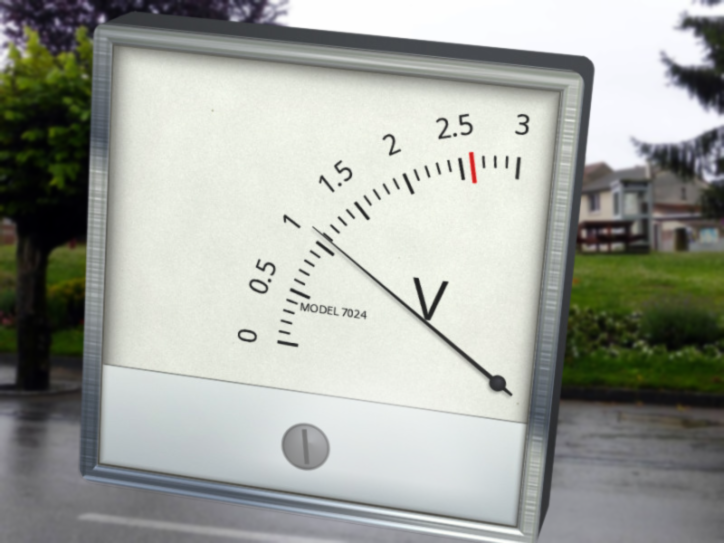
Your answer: 1.1 V
